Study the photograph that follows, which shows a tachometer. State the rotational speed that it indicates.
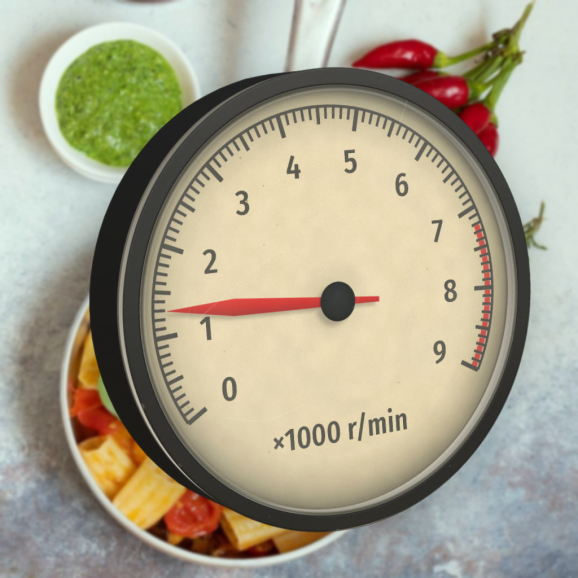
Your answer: 1300 rpm
